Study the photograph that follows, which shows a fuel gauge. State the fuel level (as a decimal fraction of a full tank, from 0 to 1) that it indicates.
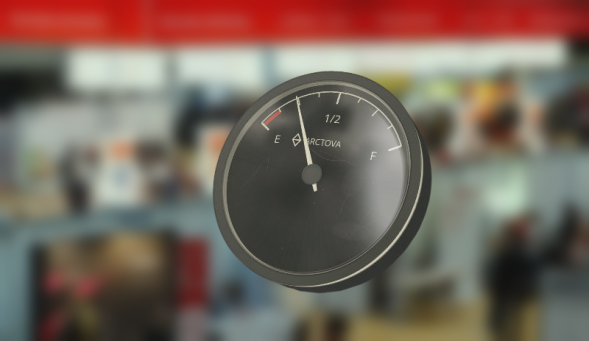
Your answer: 0.25
